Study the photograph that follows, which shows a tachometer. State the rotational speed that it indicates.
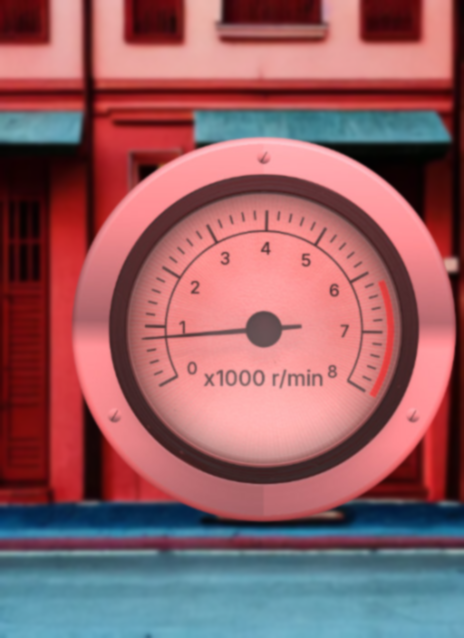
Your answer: 800 rpm
